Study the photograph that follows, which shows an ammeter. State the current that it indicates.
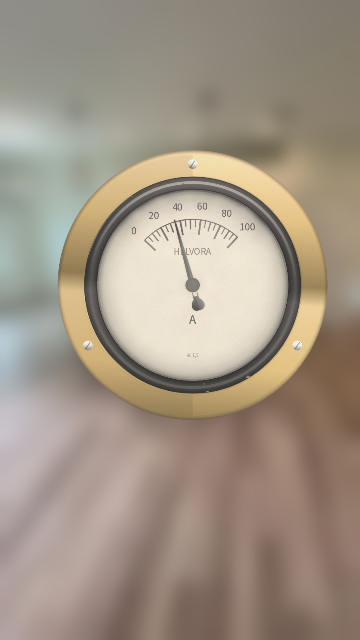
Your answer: 35 A
